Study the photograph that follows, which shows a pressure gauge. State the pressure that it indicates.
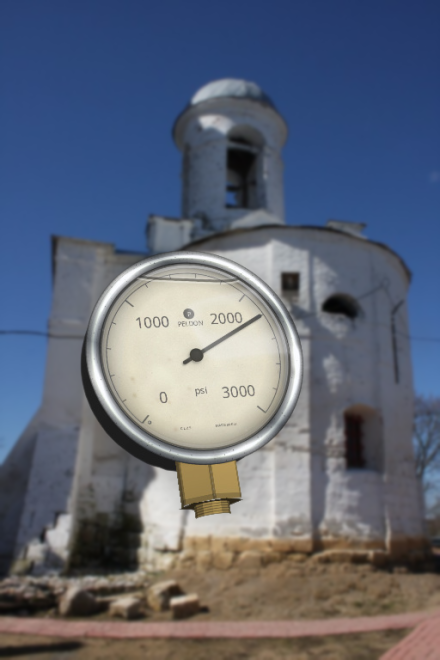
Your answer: 2200 psi
